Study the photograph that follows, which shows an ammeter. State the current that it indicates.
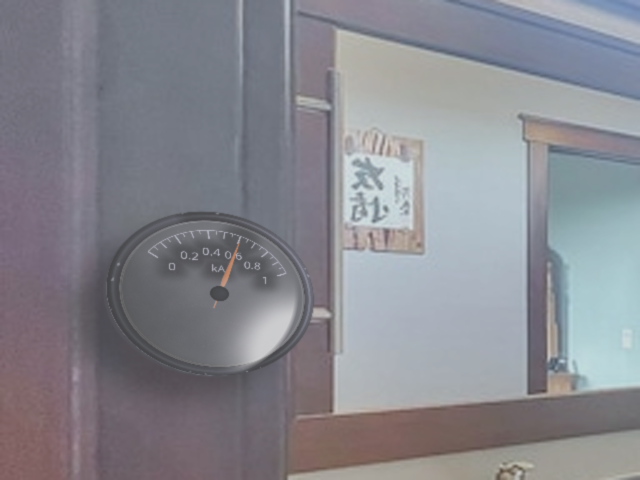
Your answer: 0.6 kA
